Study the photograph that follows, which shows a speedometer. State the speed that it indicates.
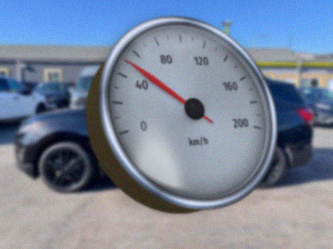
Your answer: 50 km/h
